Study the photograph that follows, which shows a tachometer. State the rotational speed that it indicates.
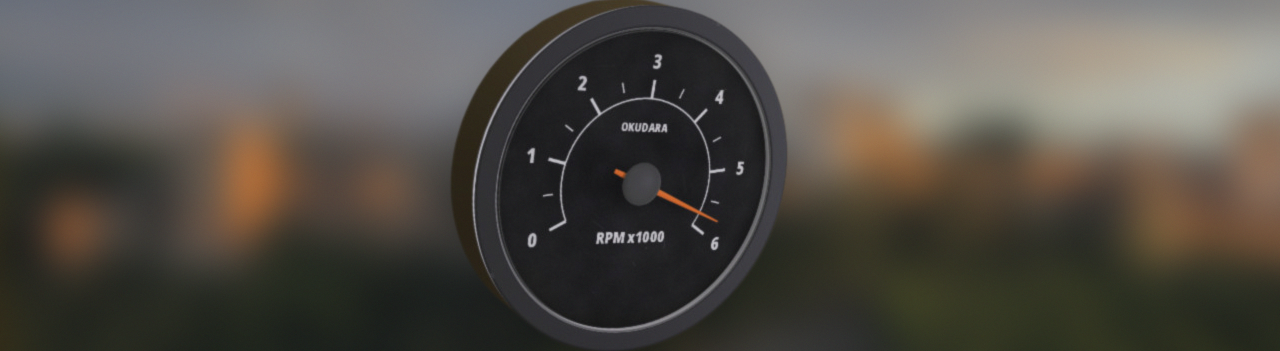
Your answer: 5750 rpm
